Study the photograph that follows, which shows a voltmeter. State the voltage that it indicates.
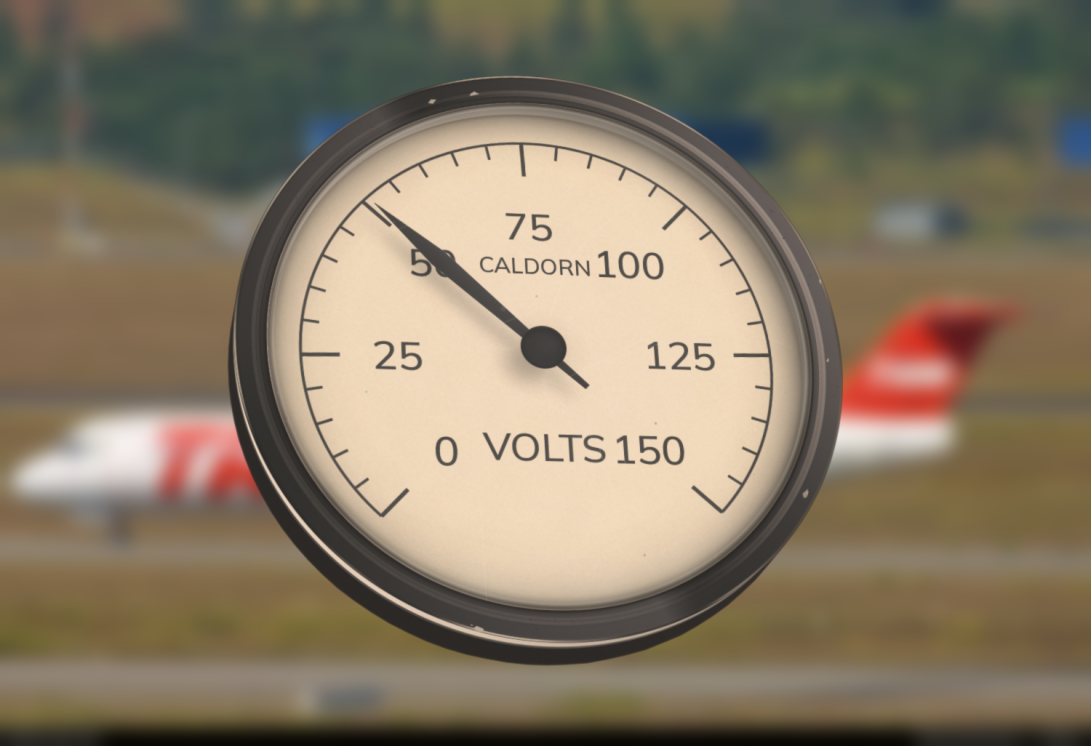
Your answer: 50 V
